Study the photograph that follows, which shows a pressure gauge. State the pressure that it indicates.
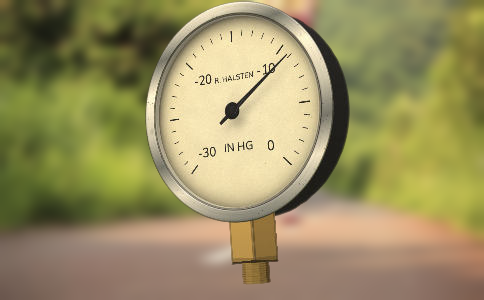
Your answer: -9 inHg
